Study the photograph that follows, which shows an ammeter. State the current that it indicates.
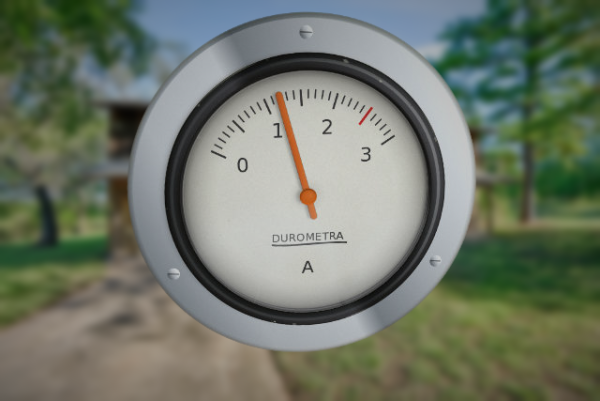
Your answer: 1.2 A
